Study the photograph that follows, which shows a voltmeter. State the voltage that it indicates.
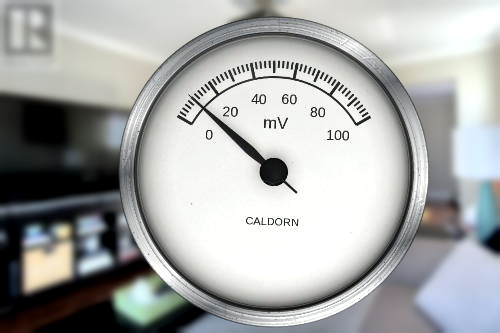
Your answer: 10 mV
